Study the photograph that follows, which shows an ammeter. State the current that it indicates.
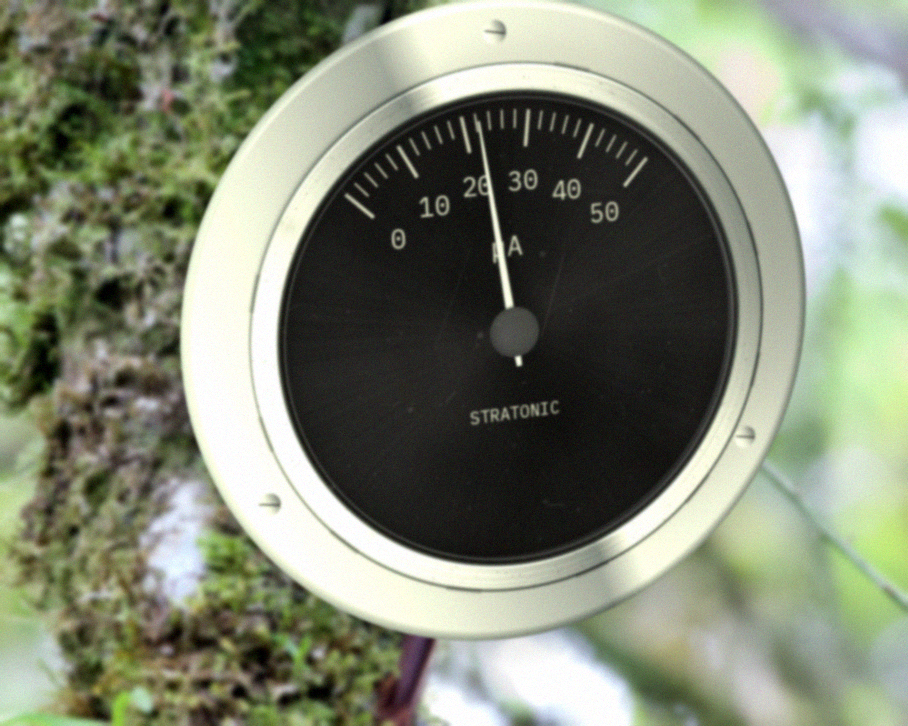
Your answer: 22 µA
